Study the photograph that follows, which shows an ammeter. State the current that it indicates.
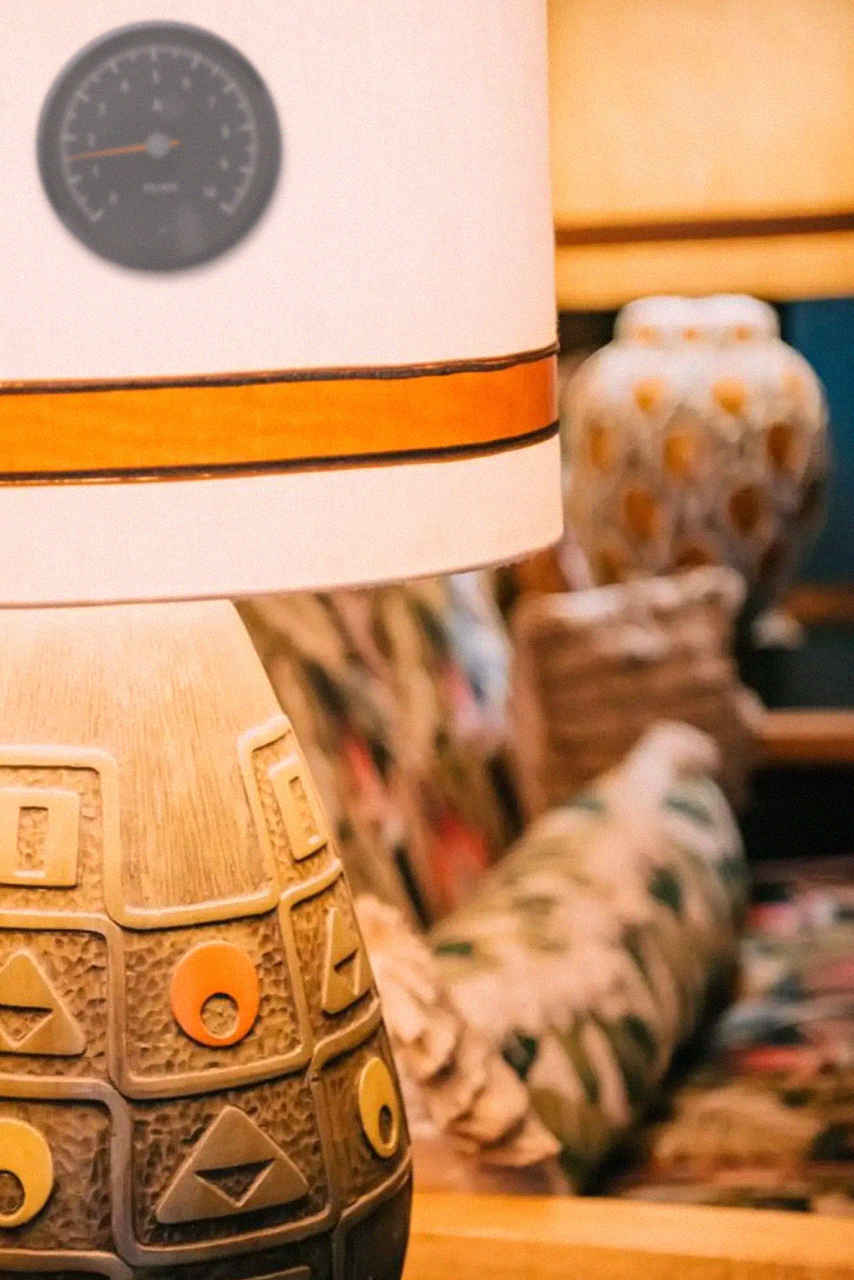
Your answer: 1.5 A
